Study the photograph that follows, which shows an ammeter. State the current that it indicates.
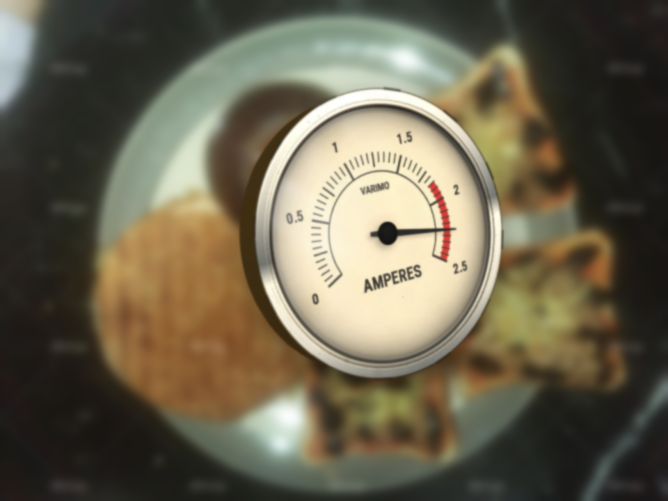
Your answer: 2.25 A
